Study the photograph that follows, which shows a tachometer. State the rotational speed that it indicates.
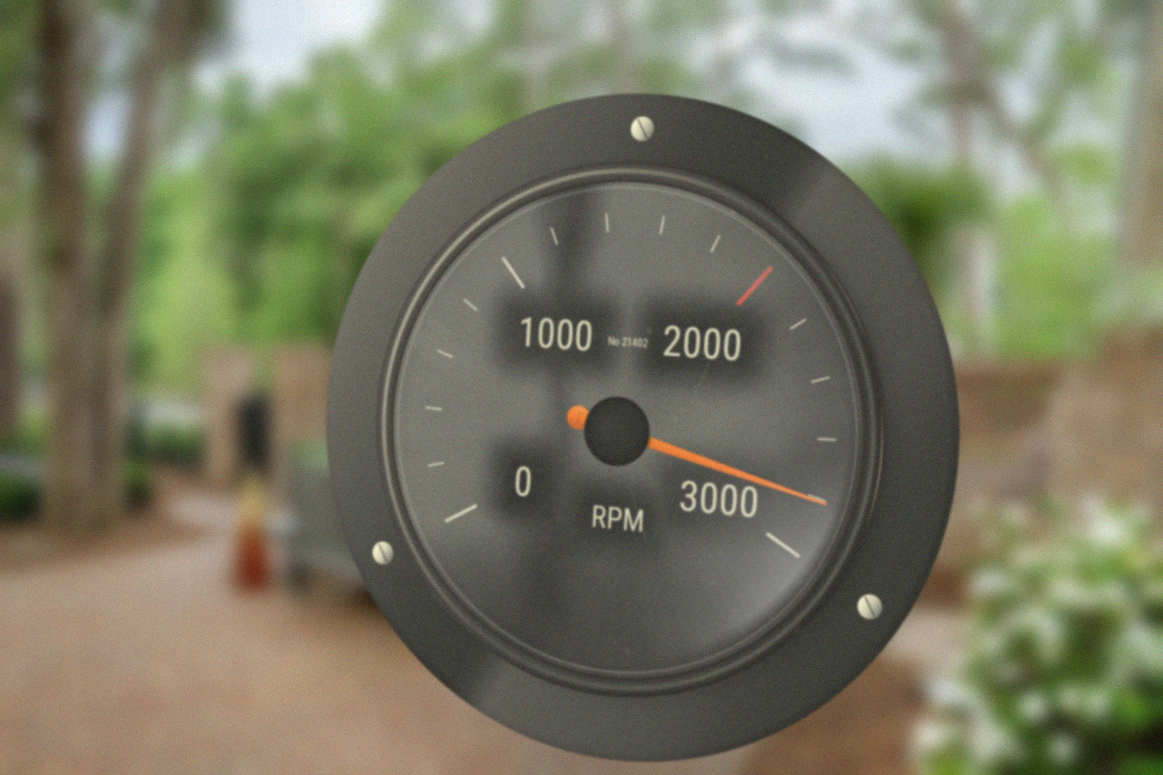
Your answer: 2800 rpm
